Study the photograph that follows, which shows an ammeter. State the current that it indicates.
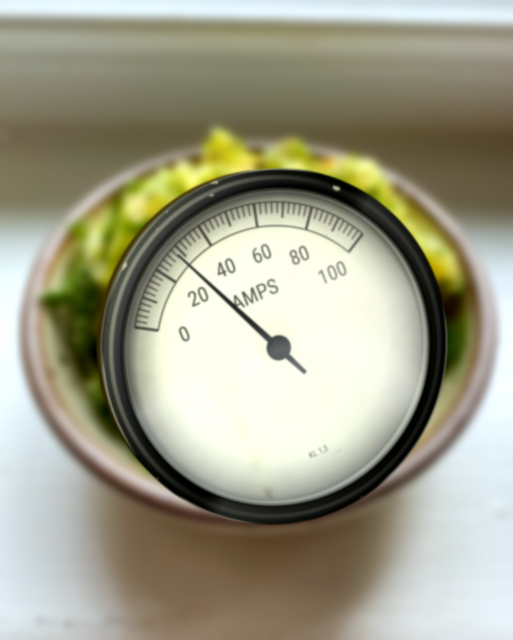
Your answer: 28 A
